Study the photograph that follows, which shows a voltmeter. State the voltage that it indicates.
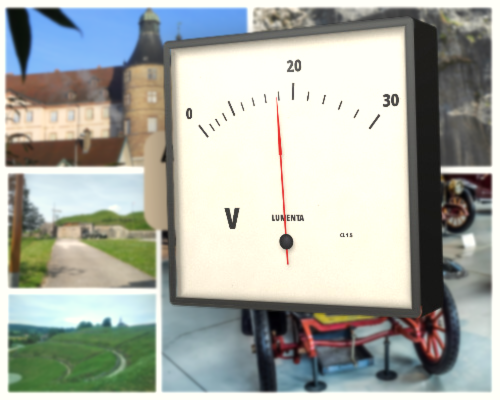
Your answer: 18 V
